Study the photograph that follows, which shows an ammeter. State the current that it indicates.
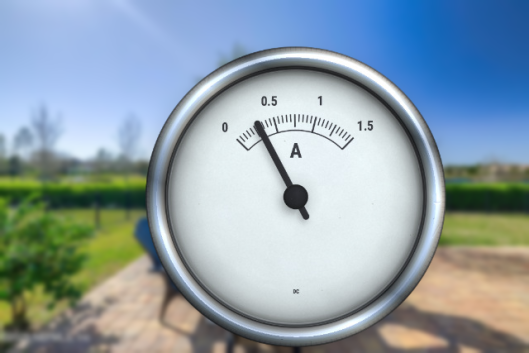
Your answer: 0.3 A
